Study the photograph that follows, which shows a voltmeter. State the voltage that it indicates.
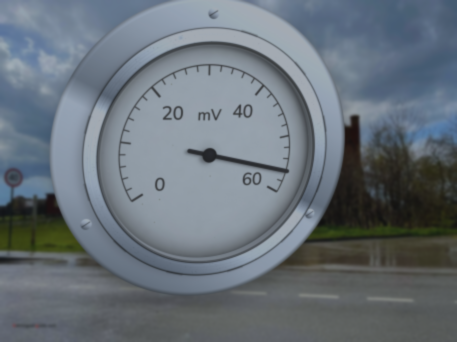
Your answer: 56 mV
